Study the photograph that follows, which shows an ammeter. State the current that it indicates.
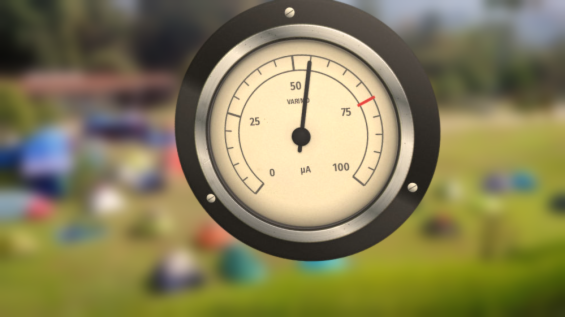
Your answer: 55 µA
